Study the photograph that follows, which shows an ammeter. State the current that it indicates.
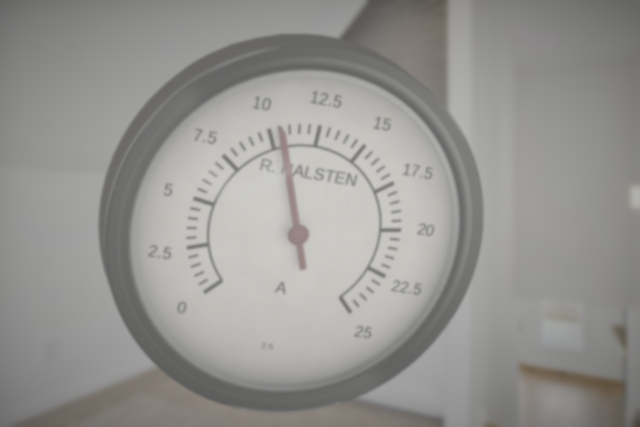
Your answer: 10.5 A
